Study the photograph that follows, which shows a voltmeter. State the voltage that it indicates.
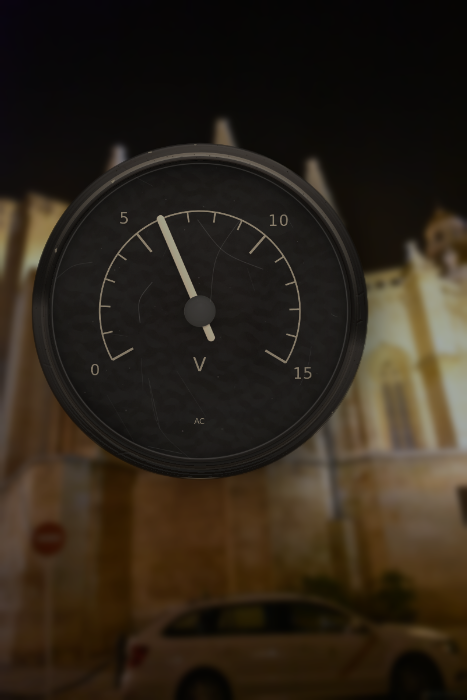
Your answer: 6 V
